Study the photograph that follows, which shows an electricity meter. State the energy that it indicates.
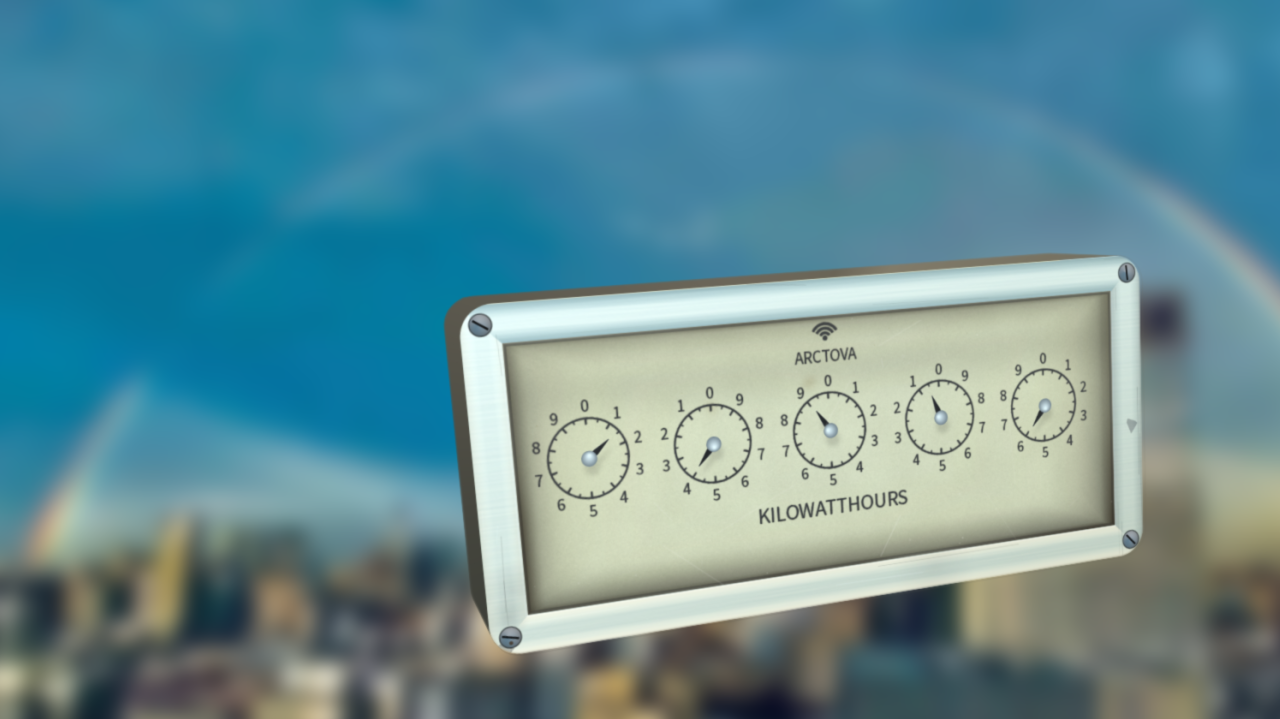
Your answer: 13906 kWh
